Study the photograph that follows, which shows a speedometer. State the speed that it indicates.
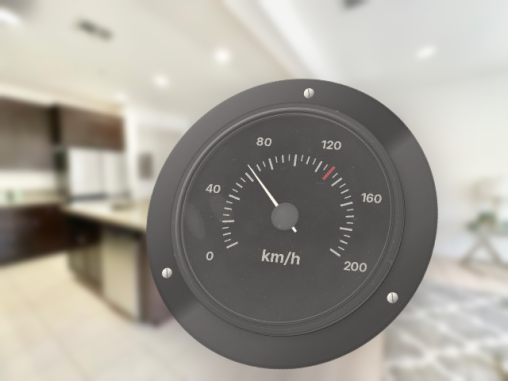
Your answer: 65 km/h
